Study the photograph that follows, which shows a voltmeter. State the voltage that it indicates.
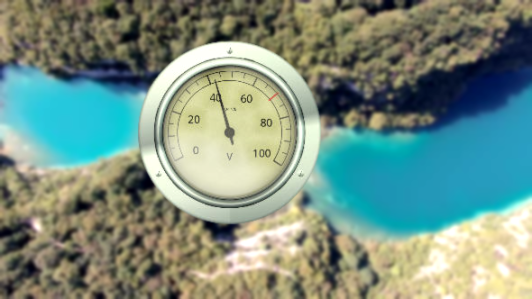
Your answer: 42.5 V
